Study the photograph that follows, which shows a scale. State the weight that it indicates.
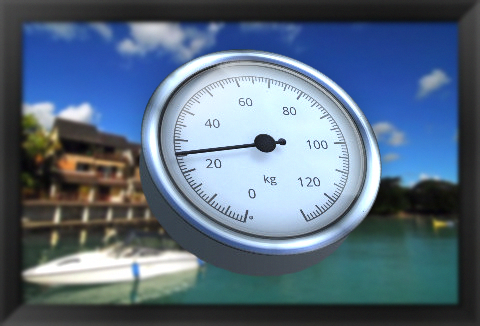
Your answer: 25 kg
